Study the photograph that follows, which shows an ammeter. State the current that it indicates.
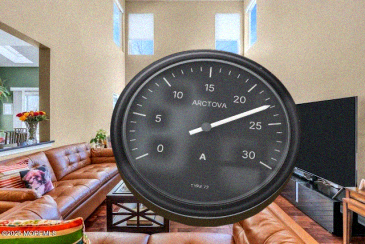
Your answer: 23 A
